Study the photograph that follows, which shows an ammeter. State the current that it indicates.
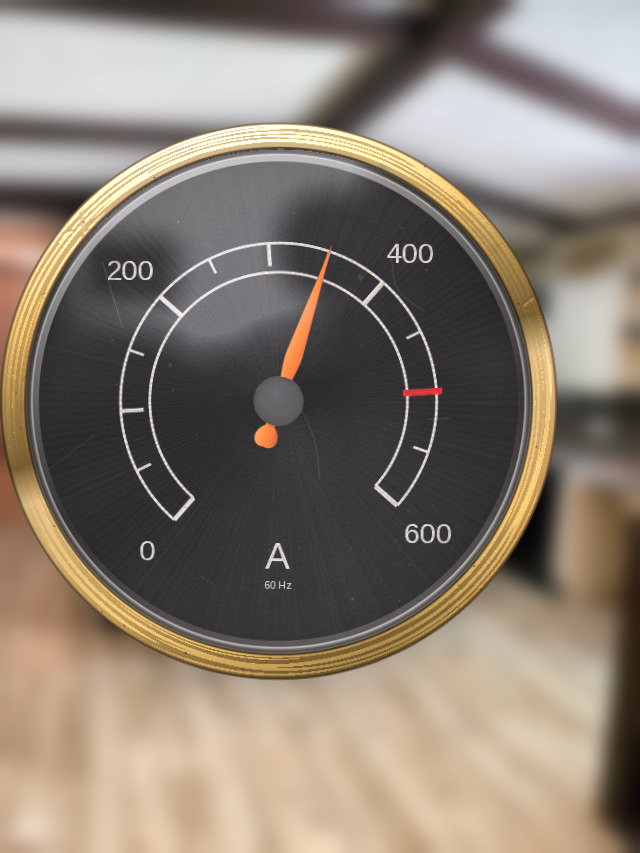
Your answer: 350 A
